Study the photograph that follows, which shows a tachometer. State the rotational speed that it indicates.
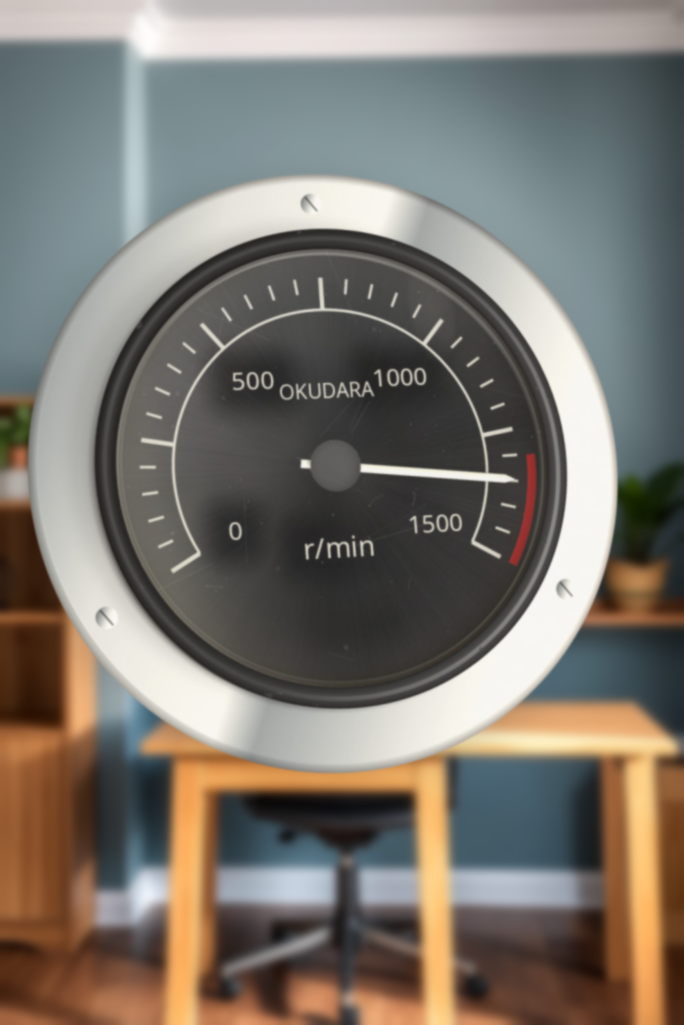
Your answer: 1350 rpm
